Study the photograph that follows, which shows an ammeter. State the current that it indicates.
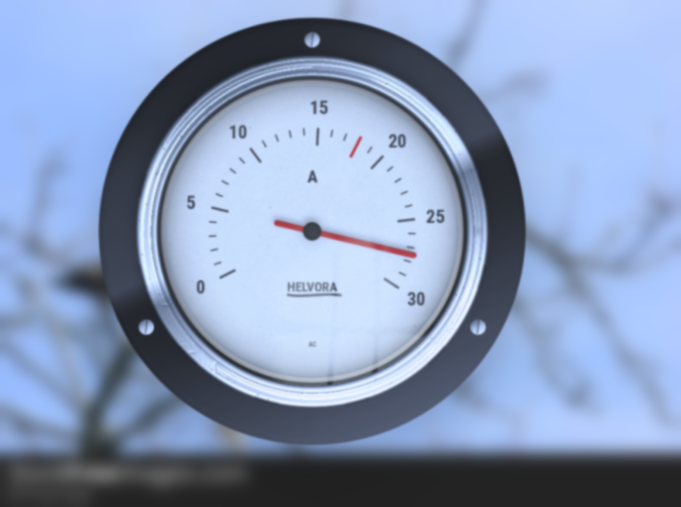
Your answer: 27.5 A
